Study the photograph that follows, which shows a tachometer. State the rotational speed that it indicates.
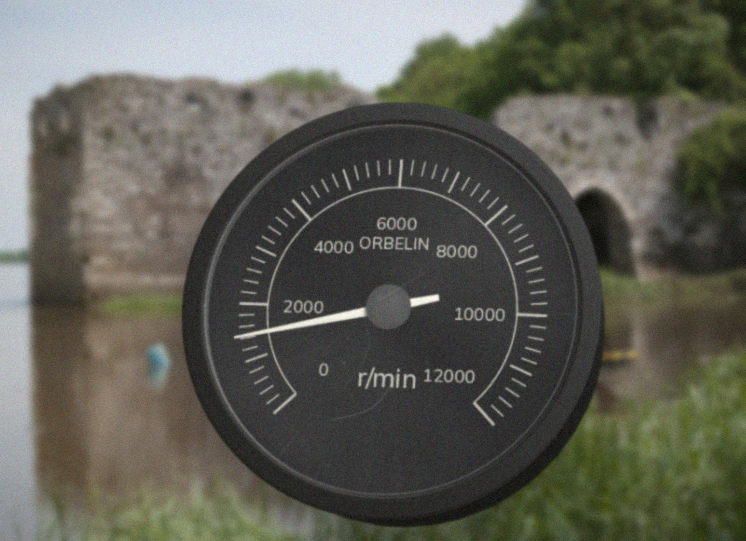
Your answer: 1400 rpm
